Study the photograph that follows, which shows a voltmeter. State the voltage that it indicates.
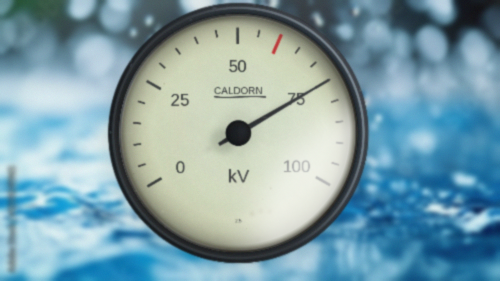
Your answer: 75 kV
